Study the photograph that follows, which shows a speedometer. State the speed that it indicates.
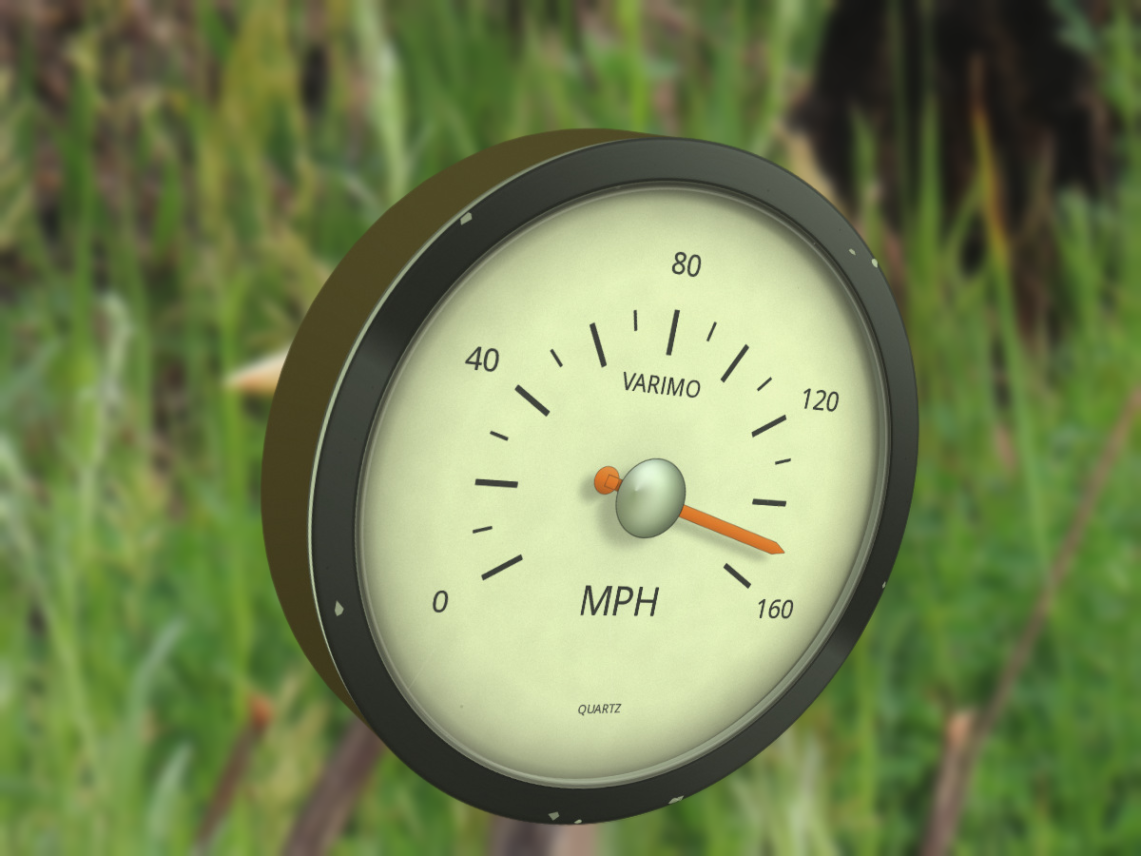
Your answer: 150 mph
